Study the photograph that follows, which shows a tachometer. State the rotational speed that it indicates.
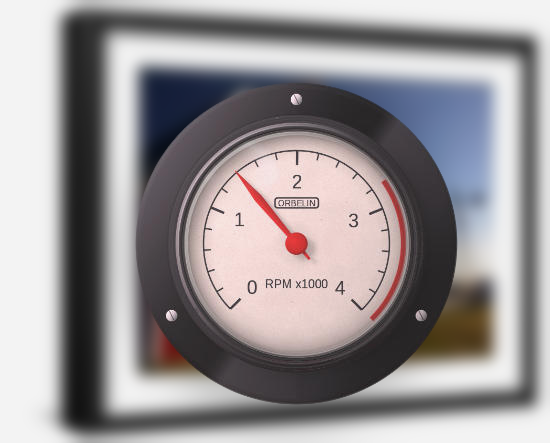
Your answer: 1400 rpm
